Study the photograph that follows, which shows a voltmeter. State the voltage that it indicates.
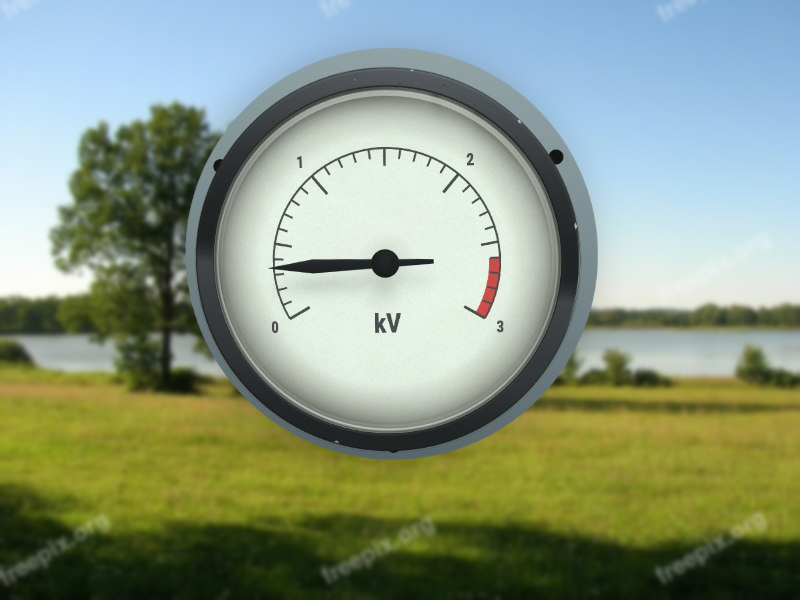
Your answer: 0.35 kV
